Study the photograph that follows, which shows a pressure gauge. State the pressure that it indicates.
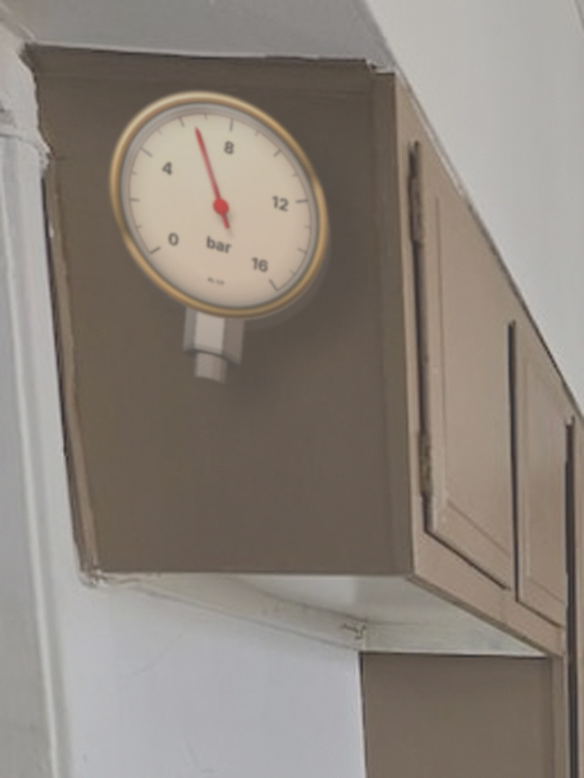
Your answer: 6.5 bar
